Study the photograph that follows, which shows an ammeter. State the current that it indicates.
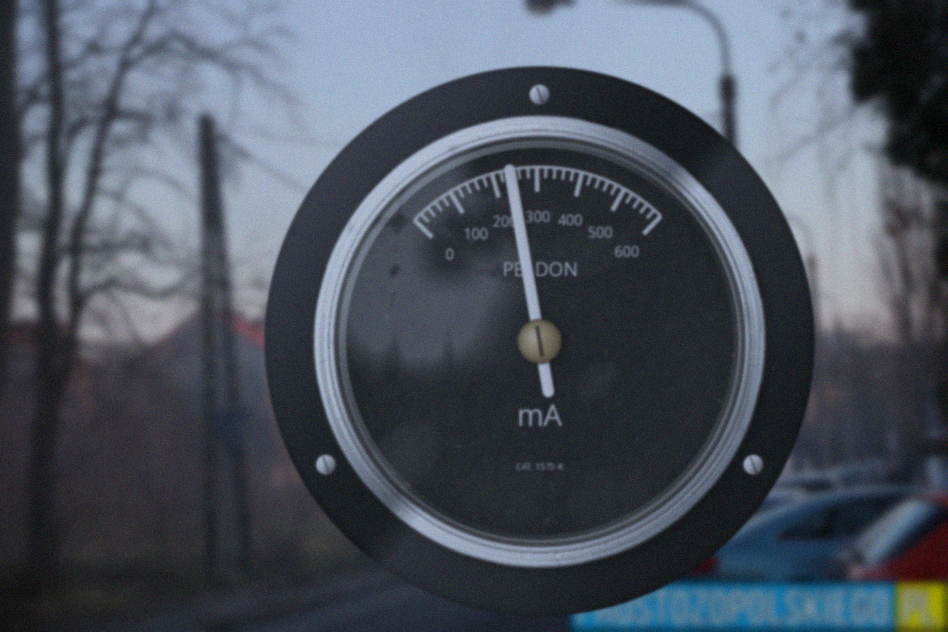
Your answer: 240 mA
